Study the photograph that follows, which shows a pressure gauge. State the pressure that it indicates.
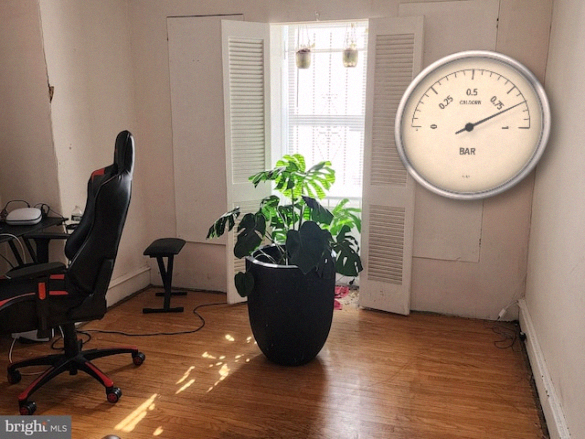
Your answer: 0.85 bar
